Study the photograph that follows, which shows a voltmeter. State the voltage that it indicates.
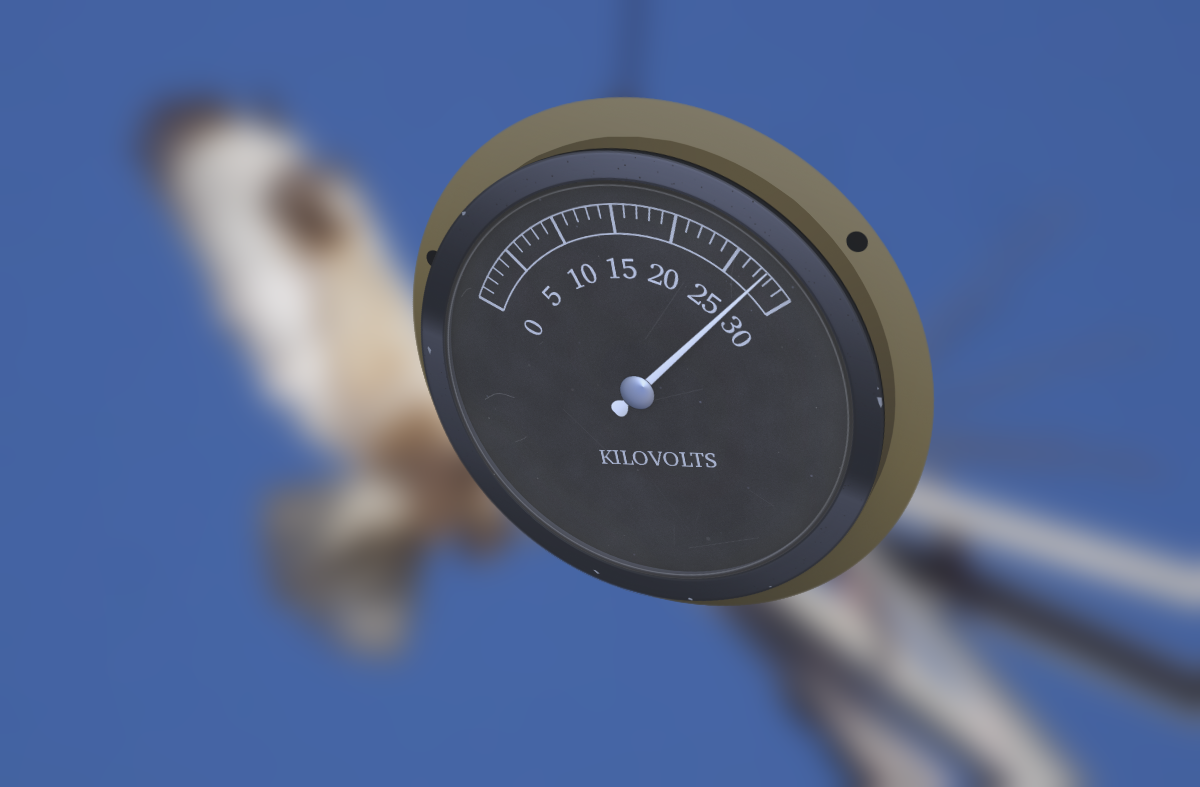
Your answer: 27.5 kV
